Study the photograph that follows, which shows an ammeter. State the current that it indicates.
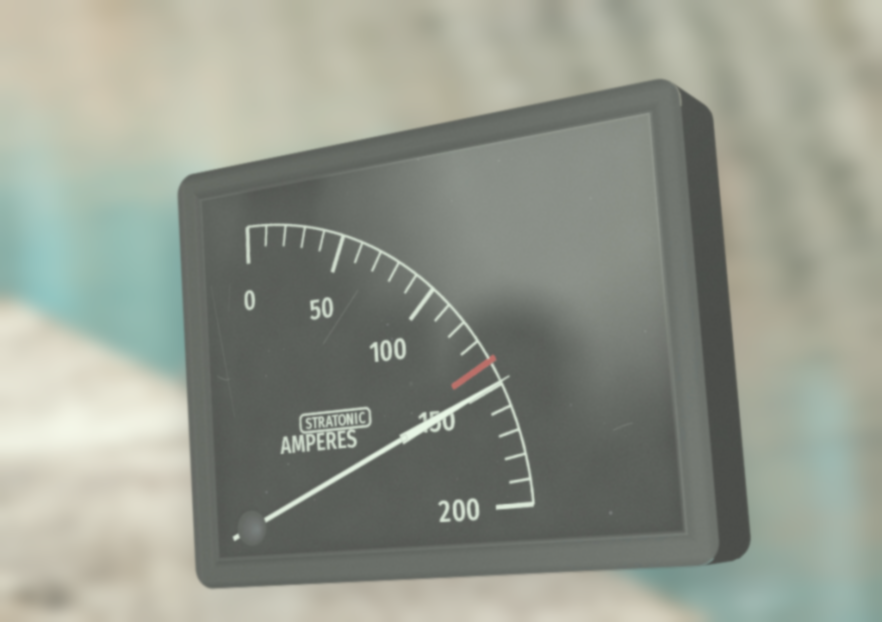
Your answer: 150 A
